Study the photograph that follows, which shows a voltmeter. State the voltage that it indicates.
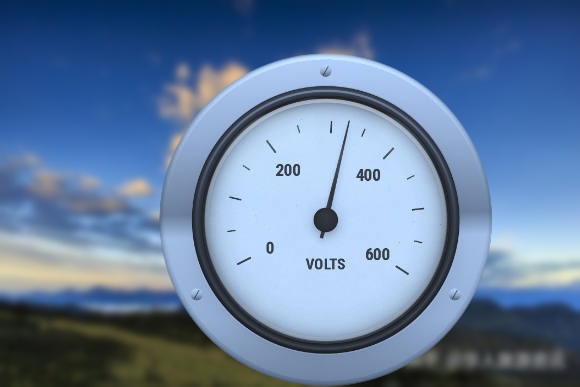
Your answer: 325 V
